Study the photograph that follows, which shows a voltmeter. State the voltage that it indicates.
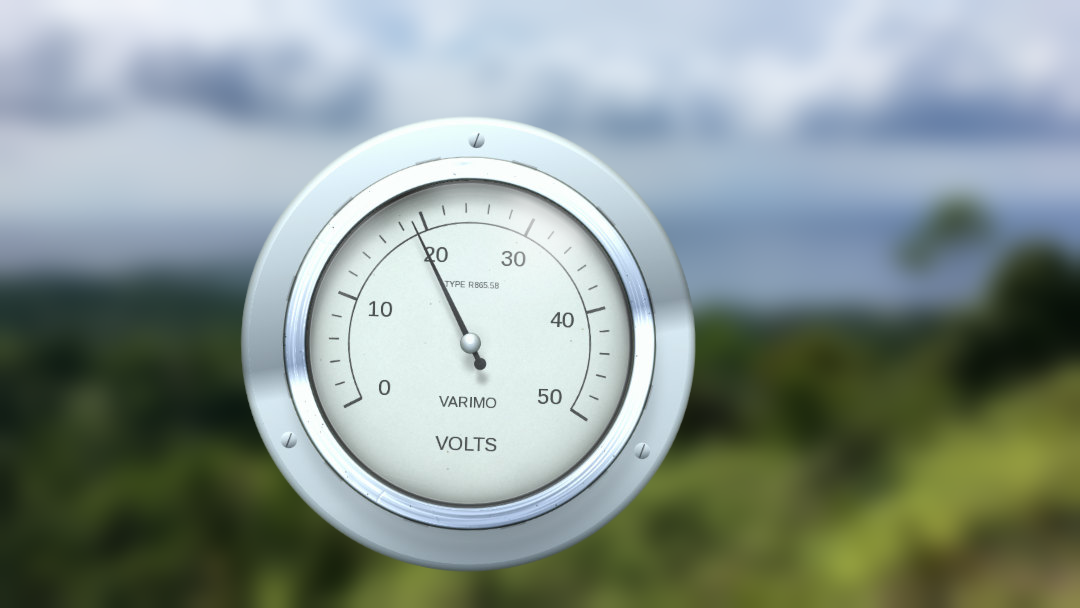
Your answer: 19 V
